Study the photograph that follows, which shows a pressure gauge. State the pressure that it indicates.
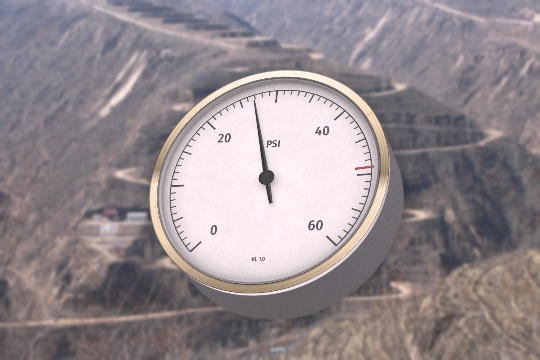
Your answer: 27 psi
